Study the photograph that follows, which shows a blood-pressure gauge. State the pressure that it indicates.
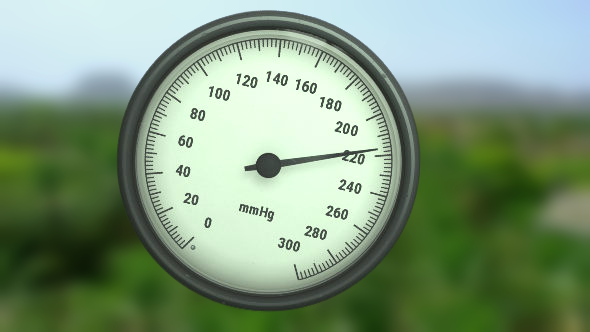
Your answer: 216 mmHg
